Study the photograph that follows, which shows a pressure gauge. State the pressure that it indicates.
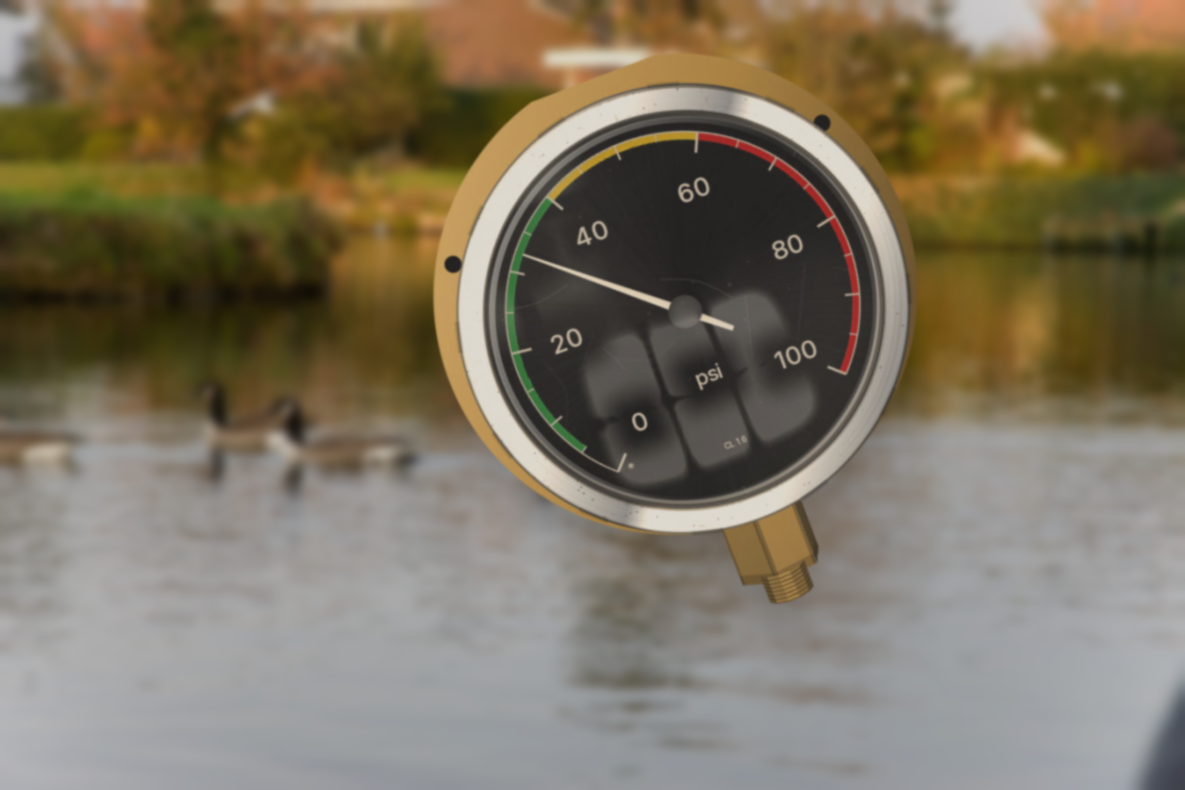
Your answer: 32.5 psi
